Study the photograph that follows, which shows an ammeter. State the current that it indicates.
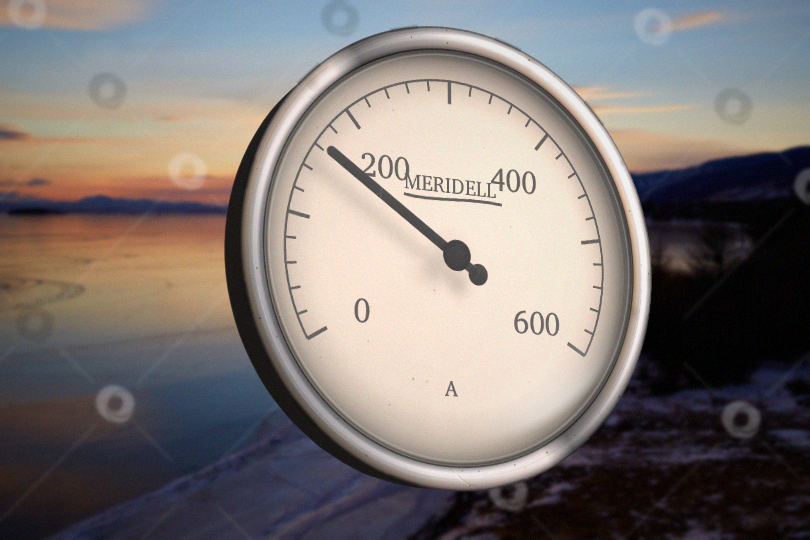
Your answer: 160 A
